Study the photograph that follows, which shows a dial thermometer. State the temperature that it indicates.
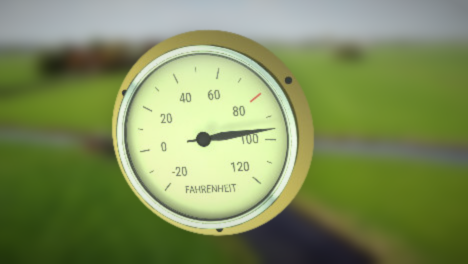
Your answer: 95 °F
